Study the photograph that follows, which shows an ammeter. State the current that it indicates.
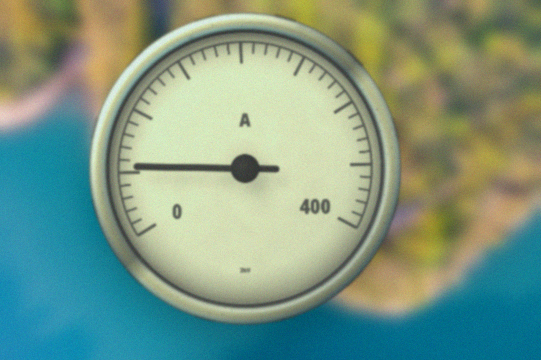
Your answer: 55 A
